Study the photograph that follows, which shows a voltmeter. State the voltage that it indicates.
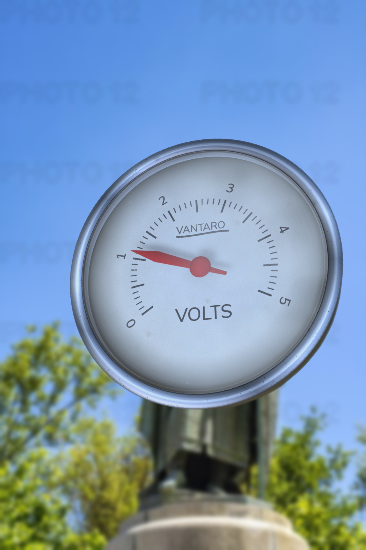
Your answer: 1.1 V
